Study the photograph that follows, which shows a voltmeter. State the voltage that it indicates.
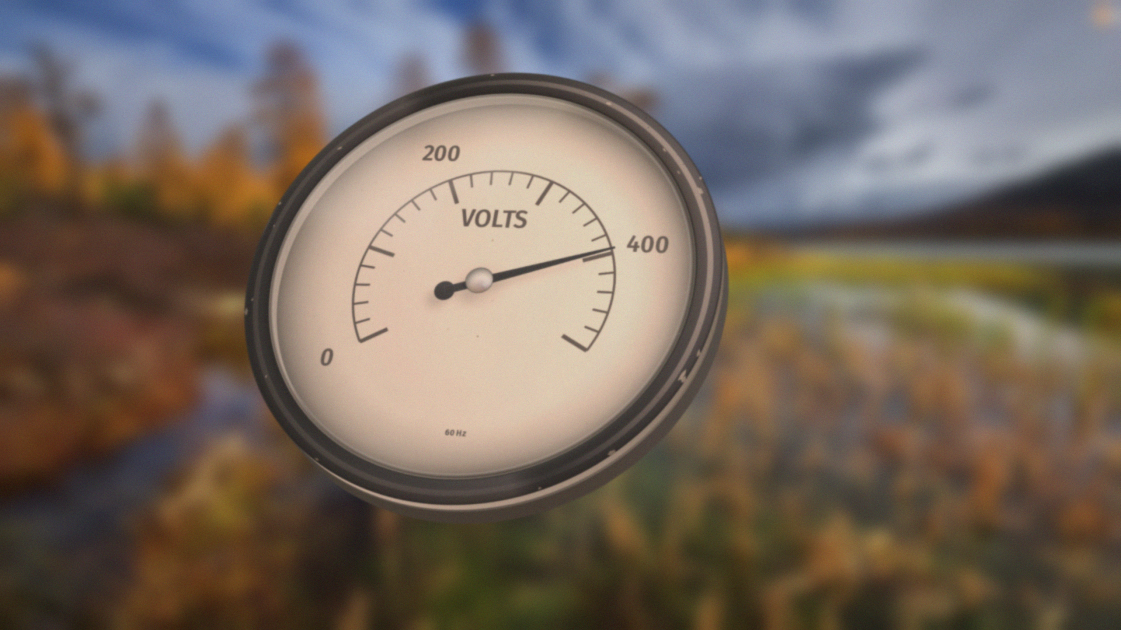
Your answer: 400 V
